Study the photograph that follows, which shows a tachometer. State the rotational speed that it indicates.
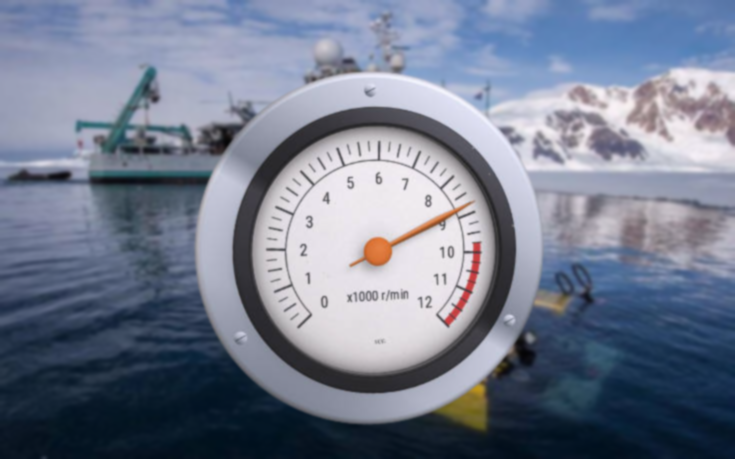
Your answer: 8750 rpm
